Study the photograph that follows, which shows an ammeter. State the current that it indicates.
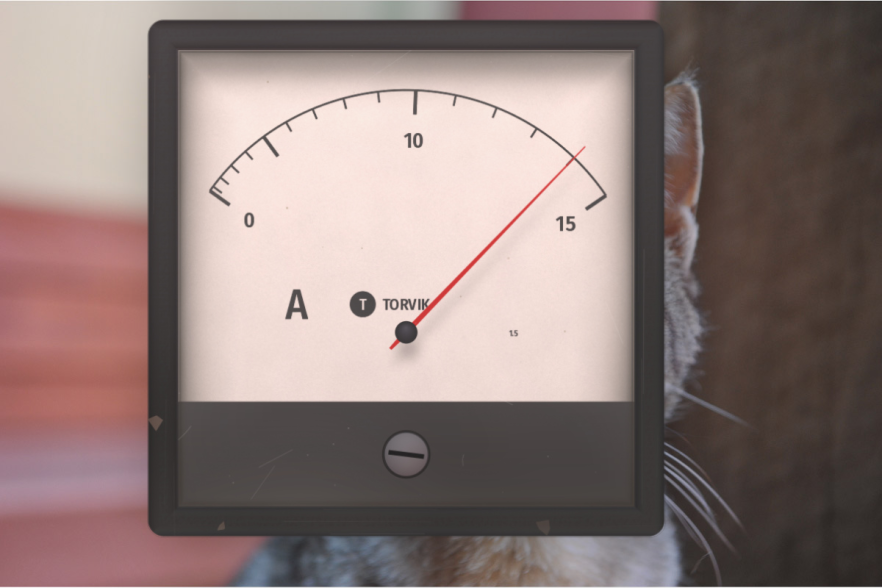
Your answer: 14 A
